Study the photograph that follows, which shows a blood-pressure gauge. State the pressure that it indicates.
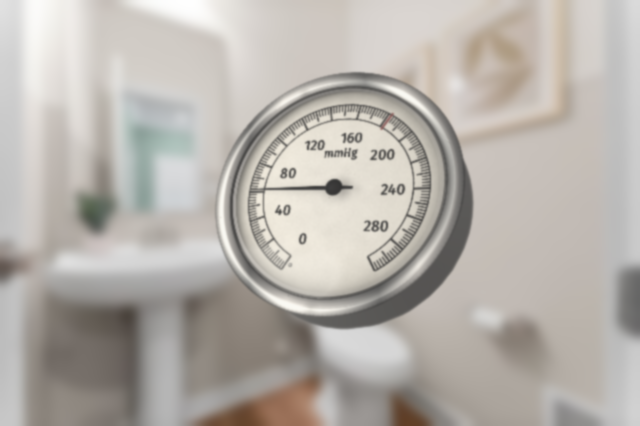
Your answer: 60 mmHg
